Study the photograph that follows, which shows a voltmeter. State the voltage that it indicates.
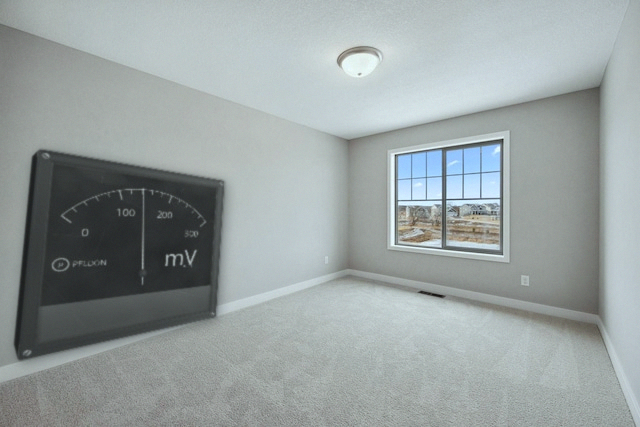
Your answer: 140 mV
